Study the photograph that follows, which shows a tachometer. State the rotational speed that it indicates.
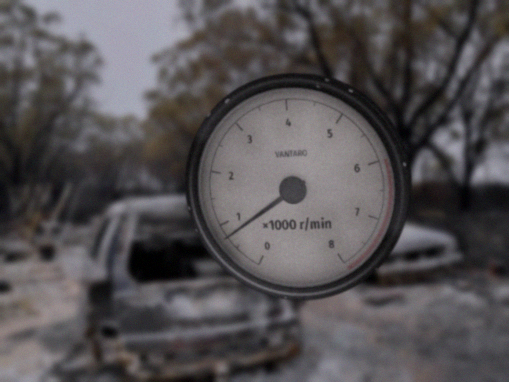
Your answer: 750 rpm
